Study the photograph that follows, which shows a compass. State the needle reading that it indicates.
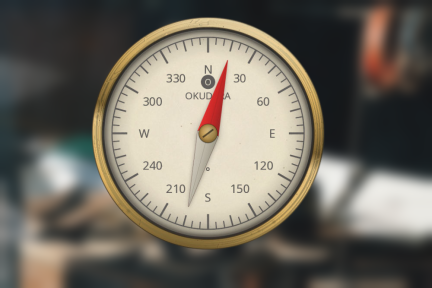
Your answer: 15 °
